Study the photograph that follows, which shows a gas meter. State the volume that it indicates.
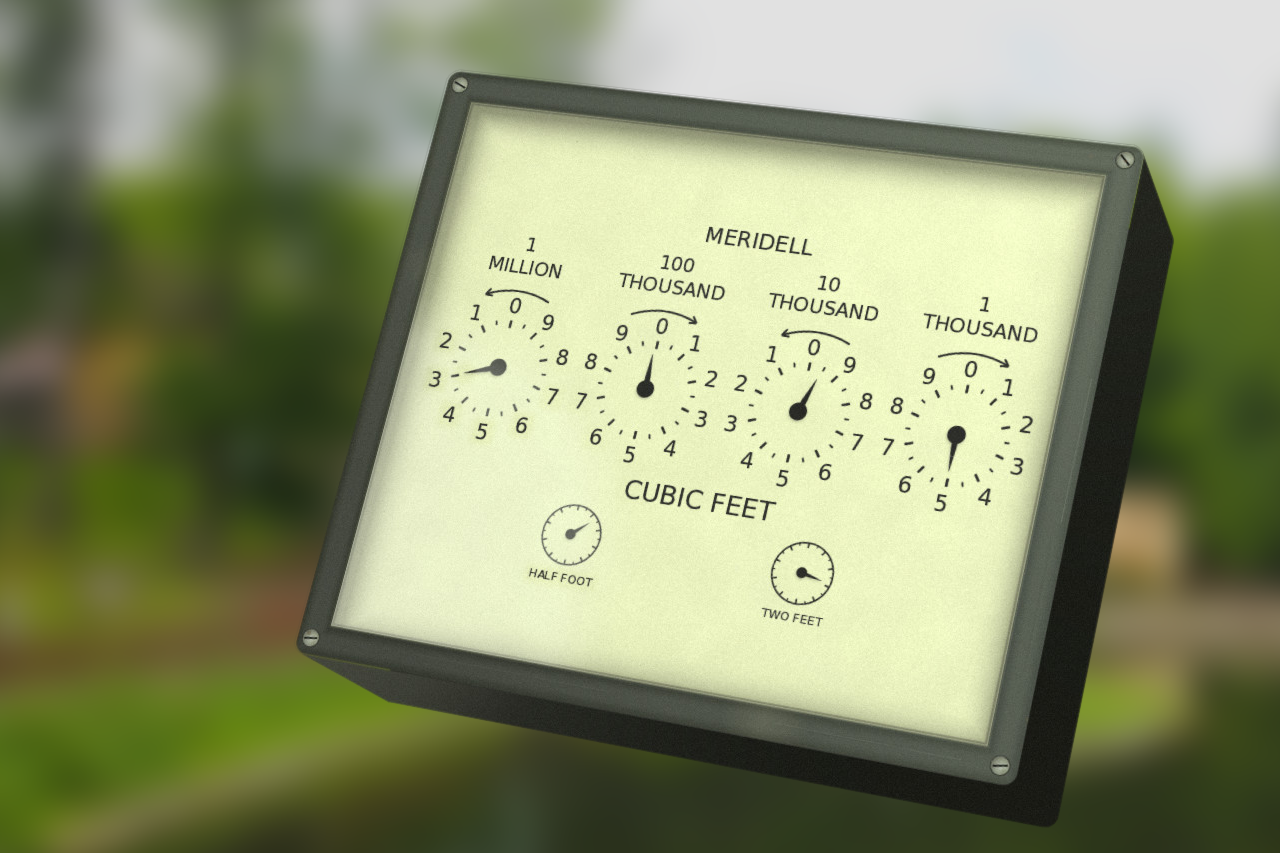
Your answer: 299500 ft³
